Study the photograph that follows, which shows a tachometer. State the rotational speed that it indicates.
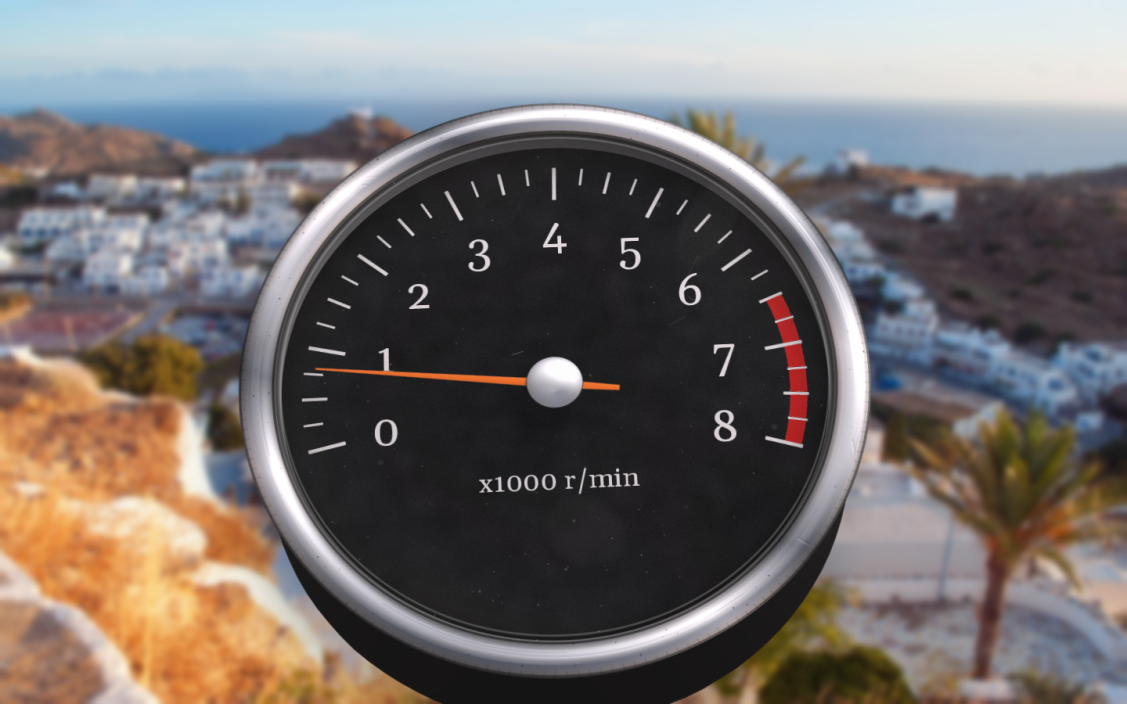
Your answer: 750 rpm
